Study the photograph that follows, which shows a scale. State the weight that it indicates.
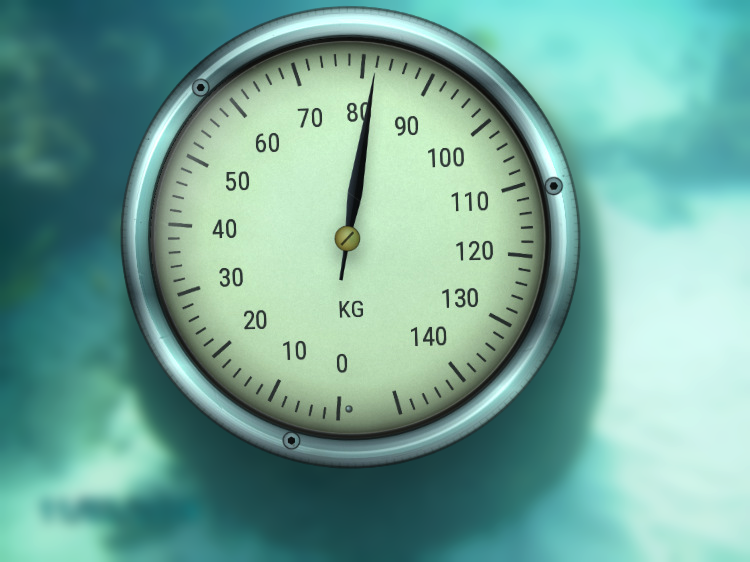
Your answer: 82 kg
